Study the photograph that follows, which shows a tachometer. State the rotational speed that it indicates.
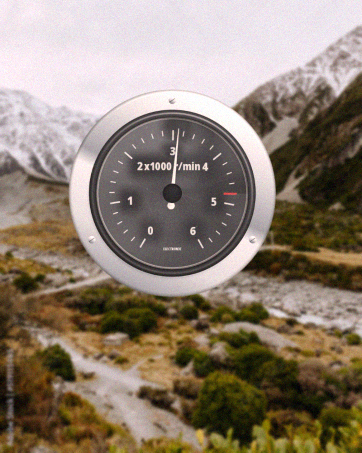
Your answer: 3100 rpm
